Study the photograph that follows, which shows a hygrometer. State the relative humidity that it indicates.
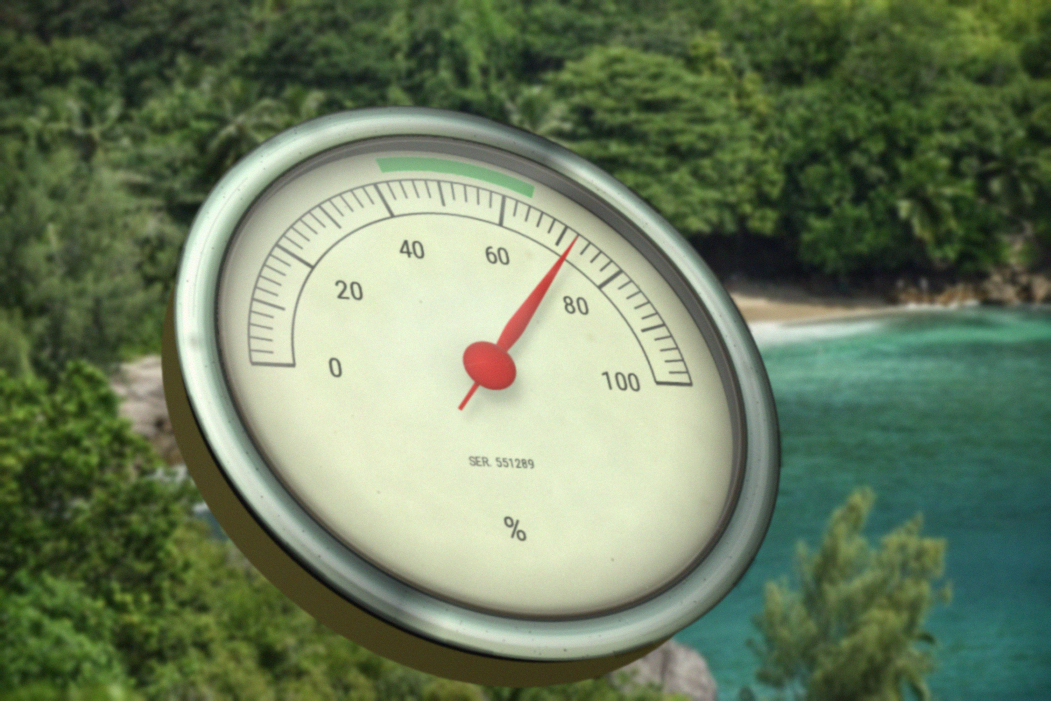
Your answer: 72 %
